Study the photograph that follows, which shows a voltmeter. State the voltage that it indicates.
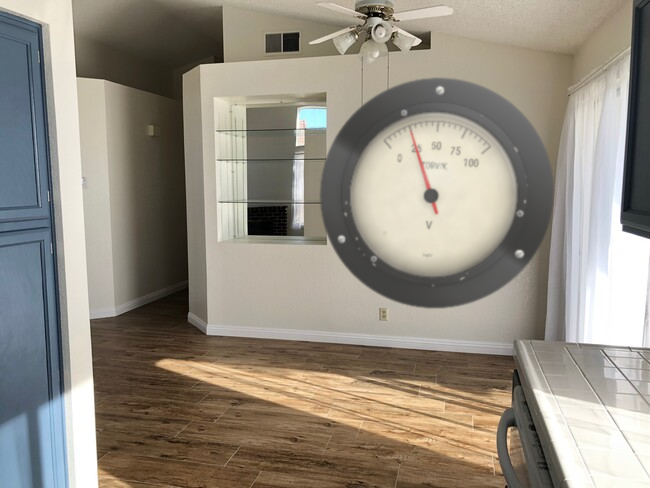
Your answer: 25 V
